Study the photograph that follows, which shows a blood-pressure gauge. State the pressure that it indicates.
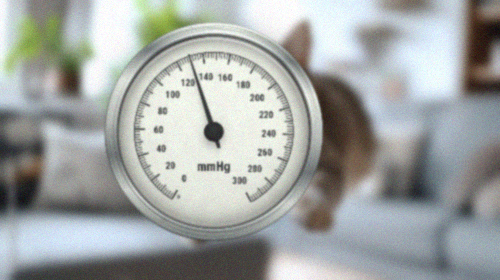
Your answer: 130 mmHg
